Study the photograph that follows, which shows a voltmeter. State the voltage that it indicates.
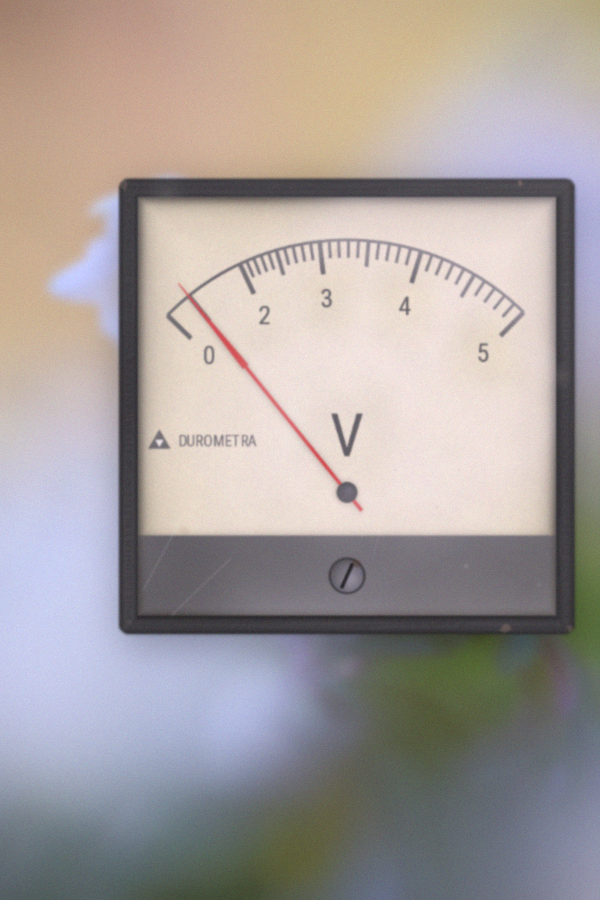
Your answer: 1 V
